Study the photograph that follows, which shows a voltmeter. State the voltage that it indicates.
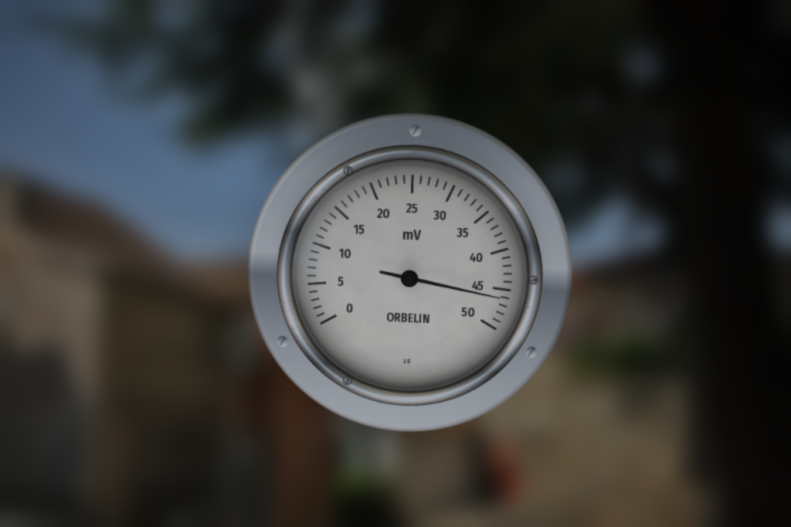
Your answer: 46 mV
